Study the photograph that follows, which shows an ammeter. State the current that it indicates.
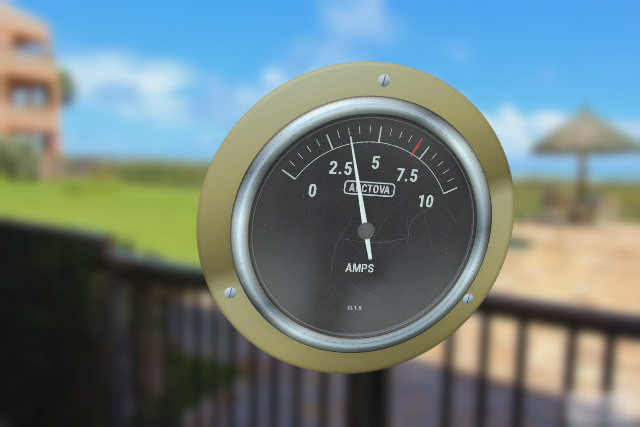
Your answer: 3.5 A
